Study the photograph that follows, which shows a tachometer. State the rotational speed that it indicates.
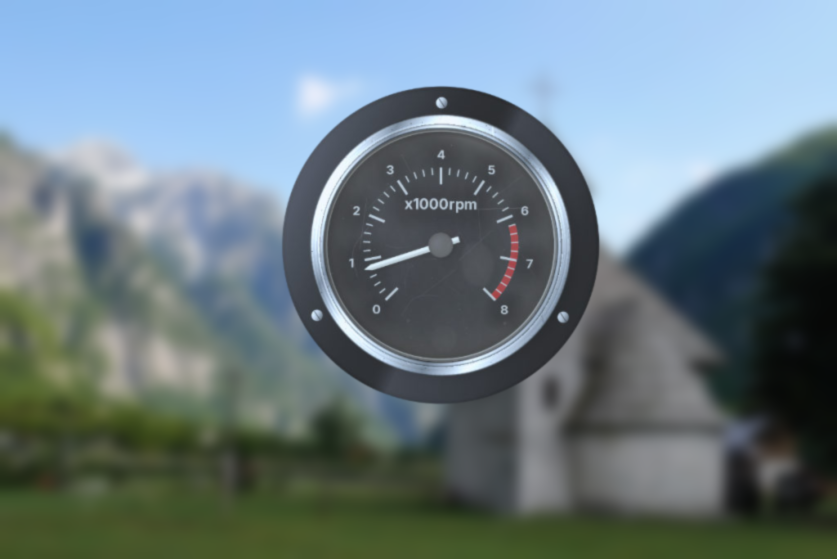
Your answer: 800 rpm
